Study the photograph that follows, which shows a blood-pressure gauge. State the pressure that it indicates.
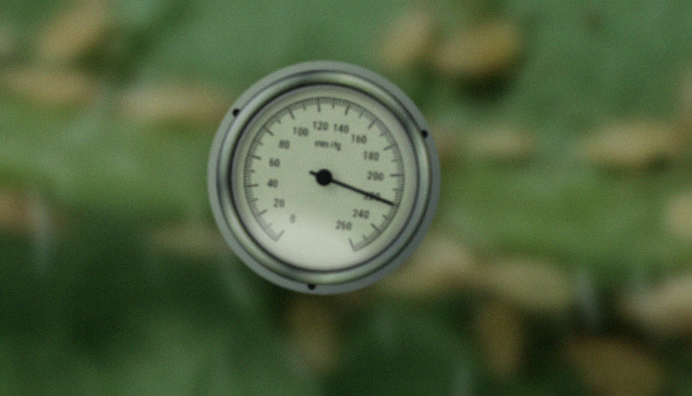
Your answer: 220 mmHg
